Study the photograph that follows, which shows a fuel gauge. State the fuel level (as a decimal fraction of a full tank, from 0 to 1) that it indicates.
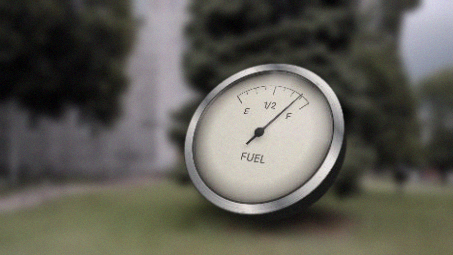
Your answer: 0.875
